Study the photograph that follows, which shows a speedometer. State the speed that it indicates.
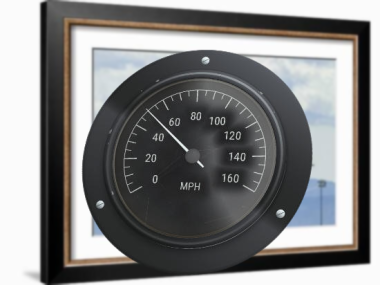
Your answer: 50 mph
